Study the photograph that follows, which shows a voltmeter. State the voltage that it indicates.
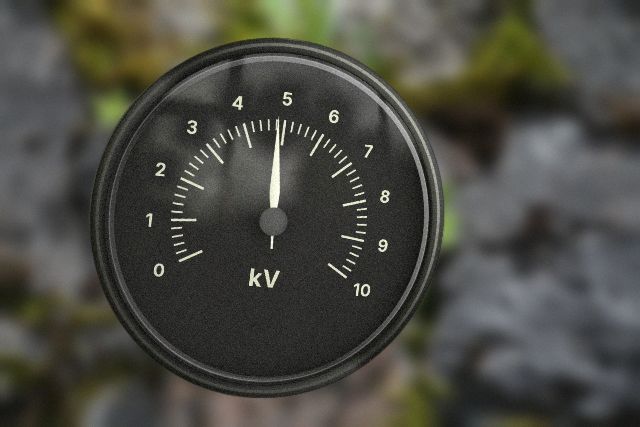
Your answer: 4.8 kV
